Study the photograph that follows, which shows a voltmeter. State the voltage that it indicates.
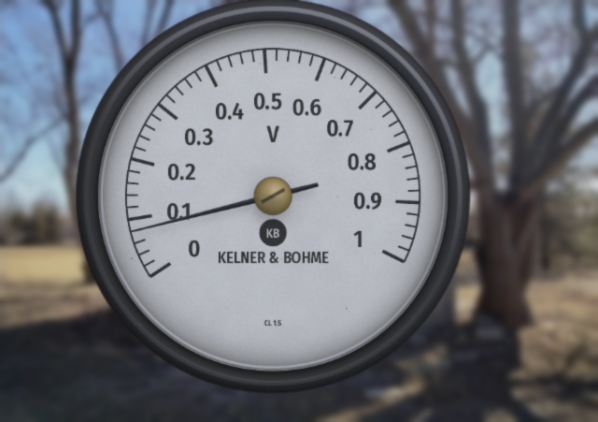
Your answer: 0.08 V
